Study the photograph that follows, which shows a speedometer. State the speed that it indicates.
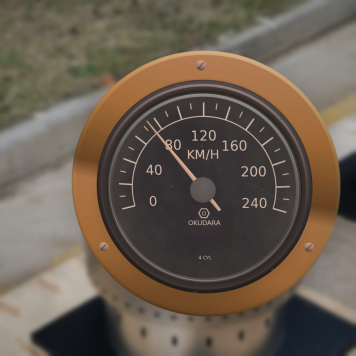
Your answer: 75 km/h
